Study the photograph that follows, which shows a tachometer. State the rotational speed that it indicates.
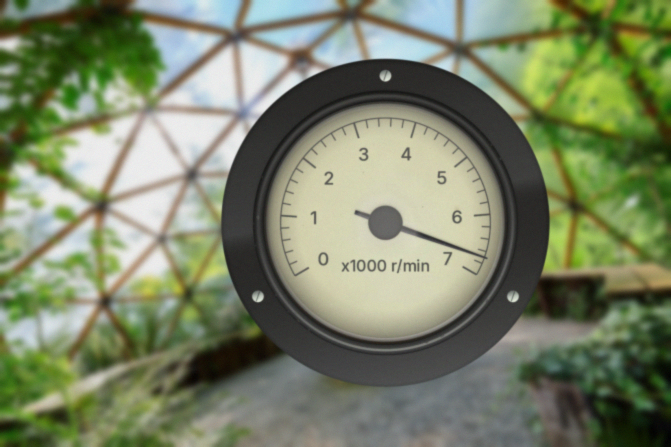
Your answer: 6700 rpm
